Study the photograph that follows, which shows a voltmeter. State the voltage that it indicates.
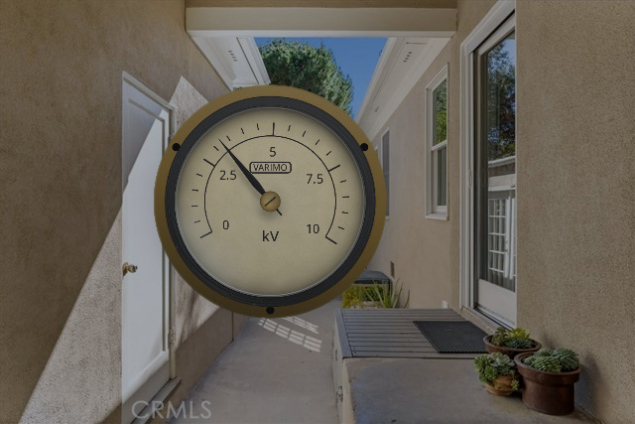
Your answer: 3.25 kV
